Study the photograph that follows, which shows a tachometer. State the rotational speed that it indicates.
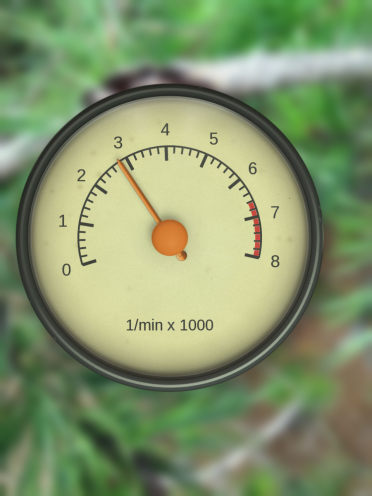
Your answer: 2800 rpm
